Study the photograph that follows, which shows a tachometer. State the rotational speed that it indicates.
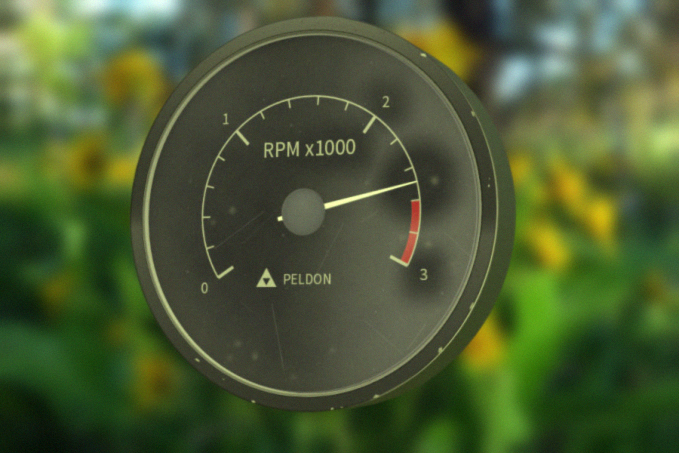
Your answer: 2500 rpm
